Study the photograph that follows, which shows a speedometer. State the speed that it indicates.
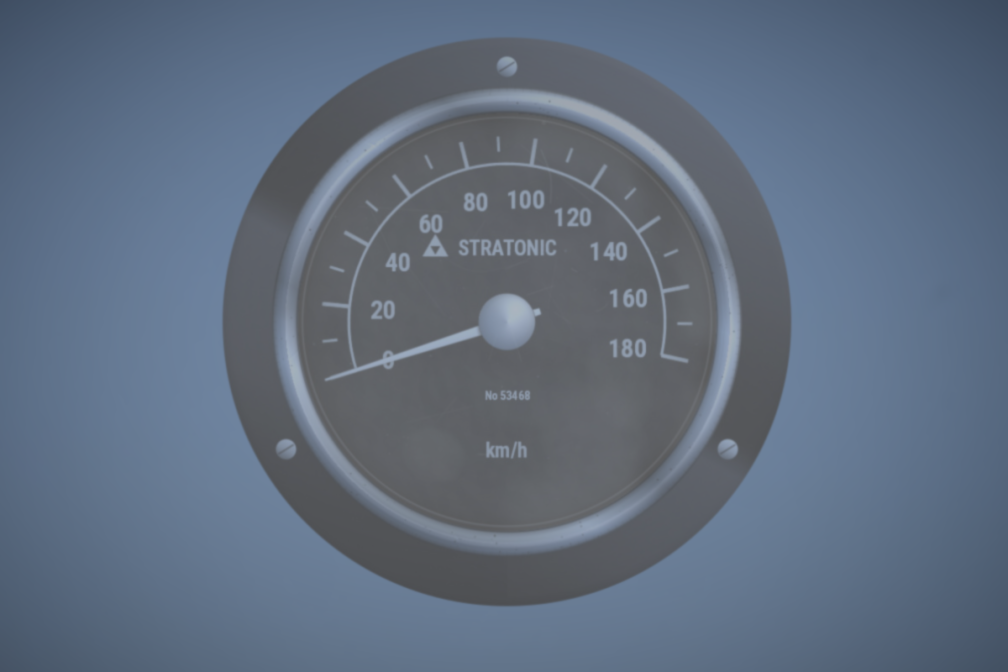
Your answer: 0 km/h
